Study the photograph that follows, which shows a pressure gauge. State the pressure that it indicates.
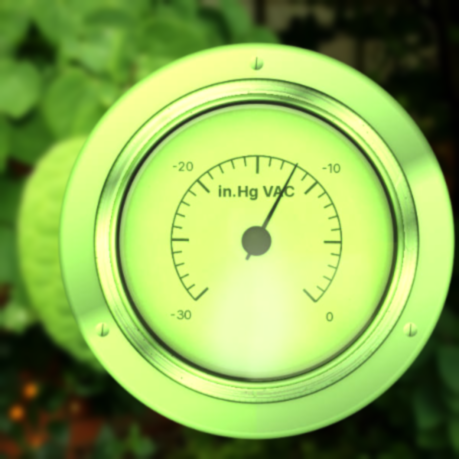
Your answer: -12 inHg
